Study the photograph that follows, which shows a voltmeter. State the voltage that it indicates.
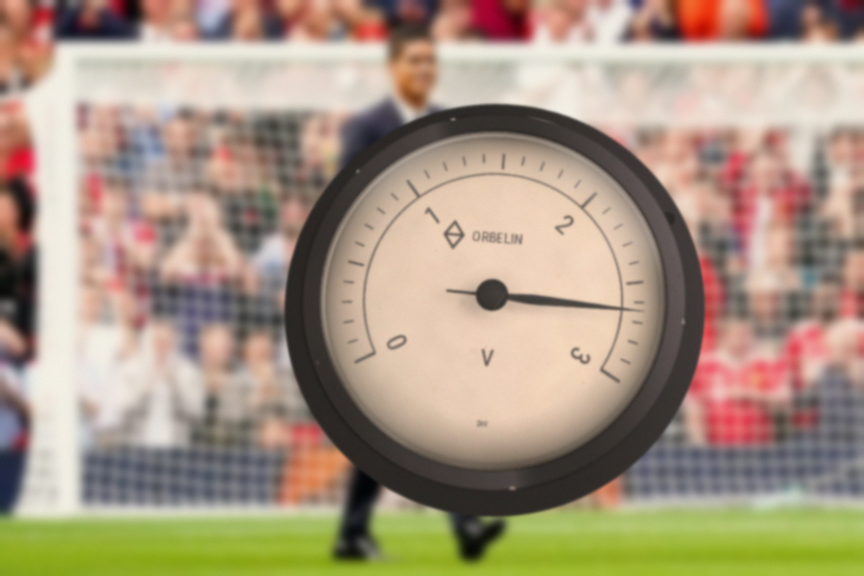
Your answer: 2.65 V
